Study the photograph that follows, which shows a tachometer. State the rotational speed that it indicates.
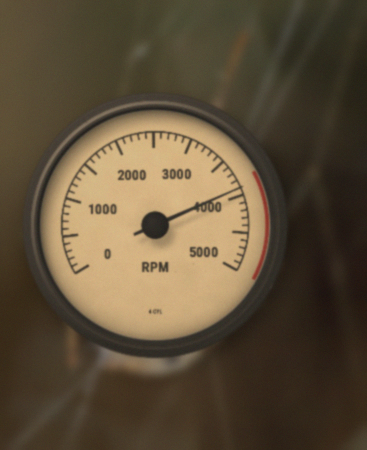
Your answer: 3900 rpm
